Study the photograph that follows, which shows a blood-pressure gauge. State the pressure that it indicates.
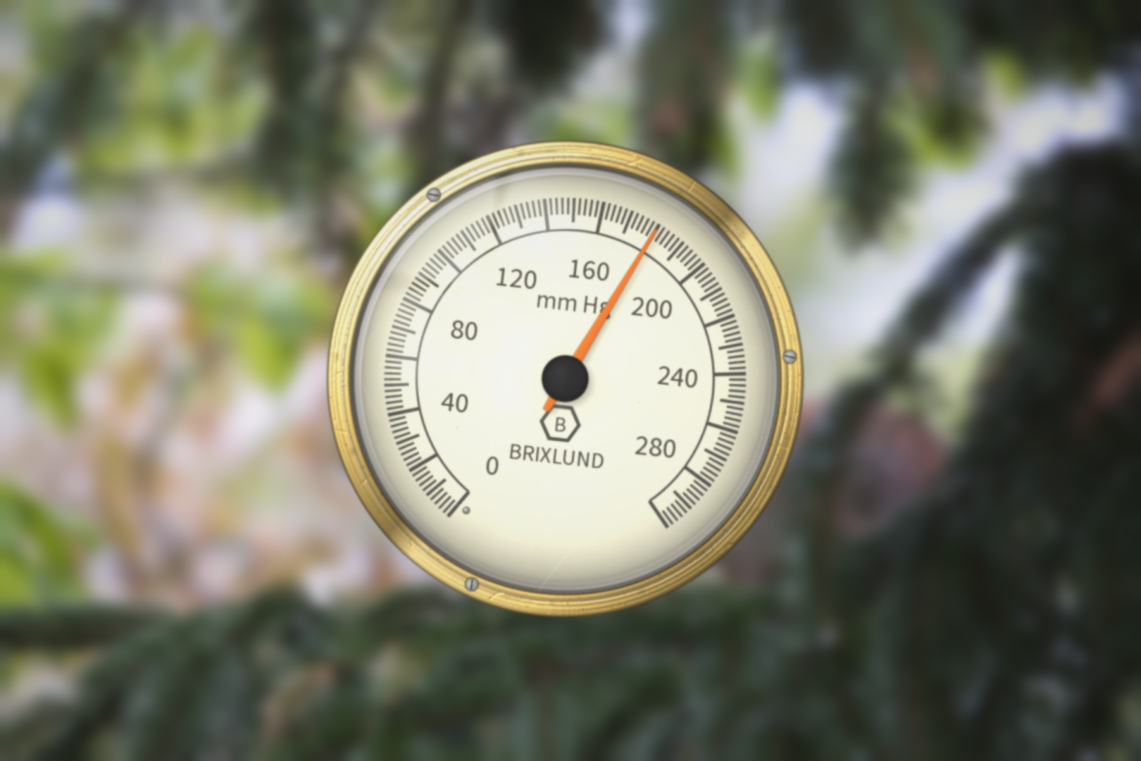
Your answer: 180 mmHg
